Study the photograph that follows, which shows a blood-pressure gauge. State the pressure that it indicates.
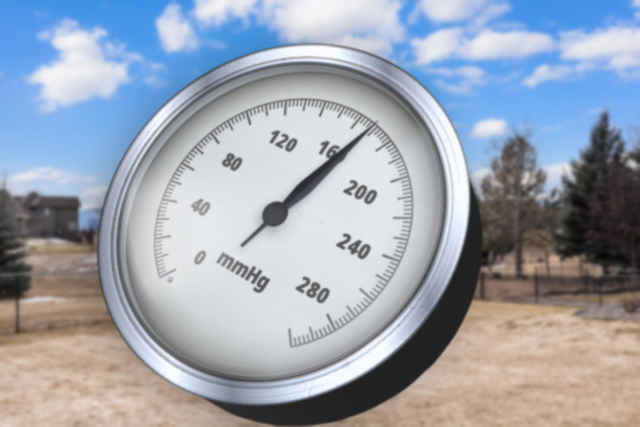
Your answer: 170 mmHg
